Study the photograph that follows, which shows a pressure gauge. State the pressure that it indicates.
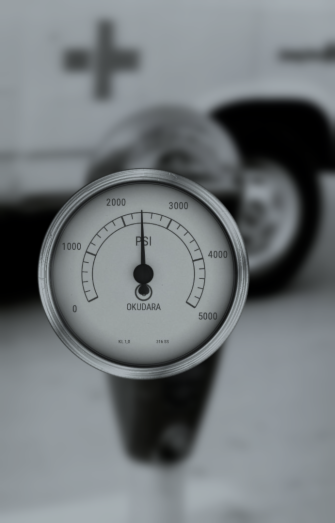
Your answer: 2400 psi
